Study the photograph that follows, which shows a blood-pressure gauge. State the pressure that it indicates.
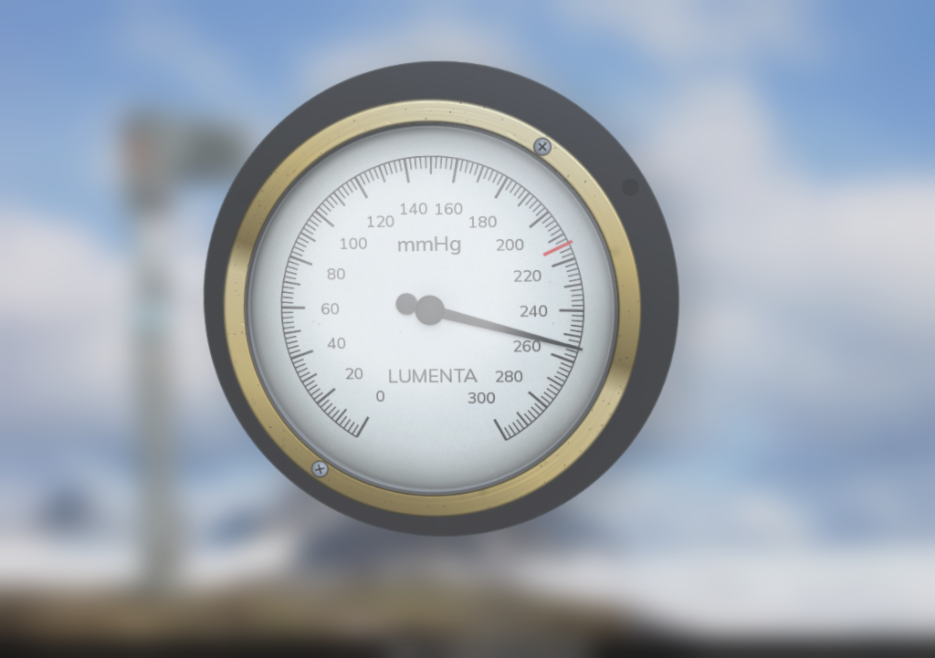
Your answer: 254 mmHg
